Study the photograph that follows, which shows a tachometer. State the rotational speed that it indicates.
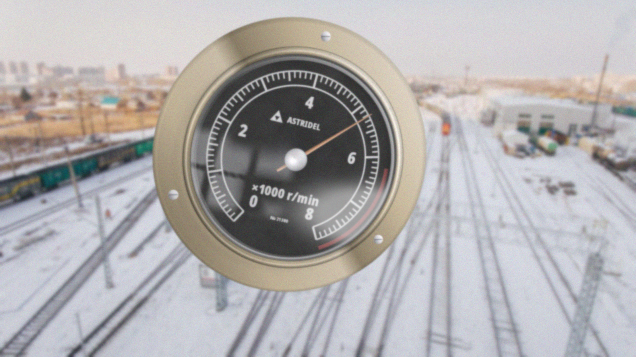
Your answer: 5200 rpm
